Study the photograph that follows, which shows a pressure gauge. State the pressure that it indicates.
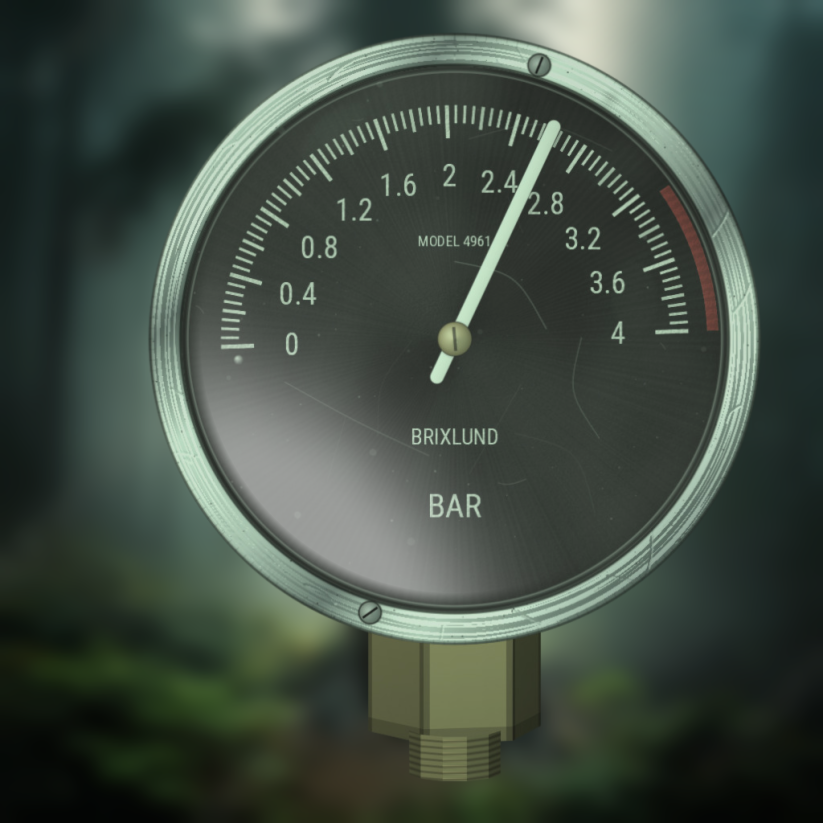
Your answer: 2.6 bar
